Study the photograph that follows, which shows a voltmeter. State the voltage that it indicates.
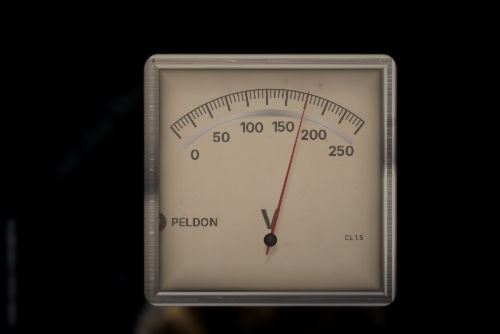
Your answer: 175 V
